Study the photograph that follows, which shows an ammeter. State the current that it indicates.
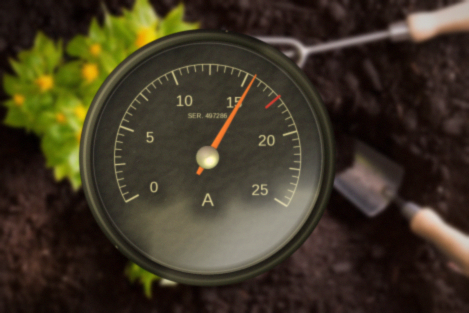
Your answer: 15.5 A
